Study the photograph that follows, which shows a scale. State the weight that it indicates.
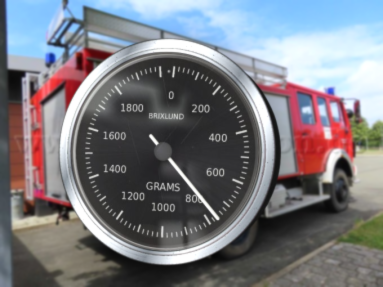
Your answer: 760 g
